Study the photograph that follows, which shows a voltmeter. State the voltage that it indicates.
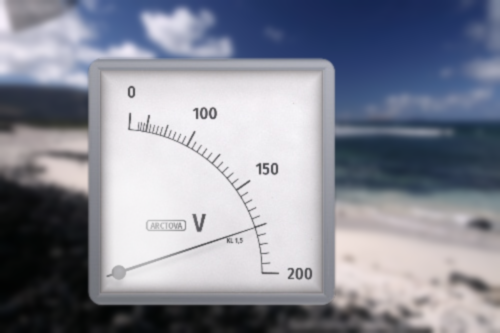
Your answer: 175 V
